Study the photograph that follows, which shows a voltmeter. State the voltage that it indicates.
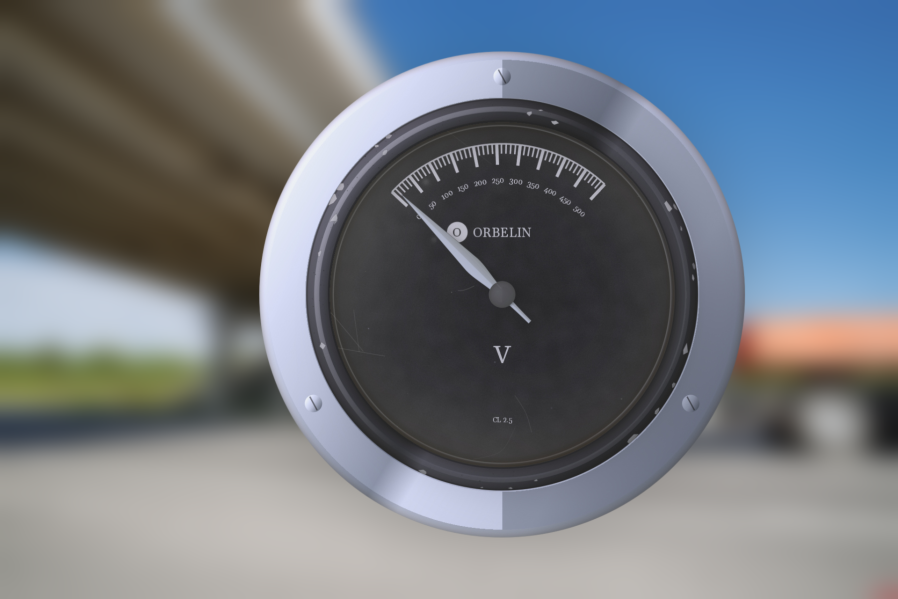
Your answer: 10 V
